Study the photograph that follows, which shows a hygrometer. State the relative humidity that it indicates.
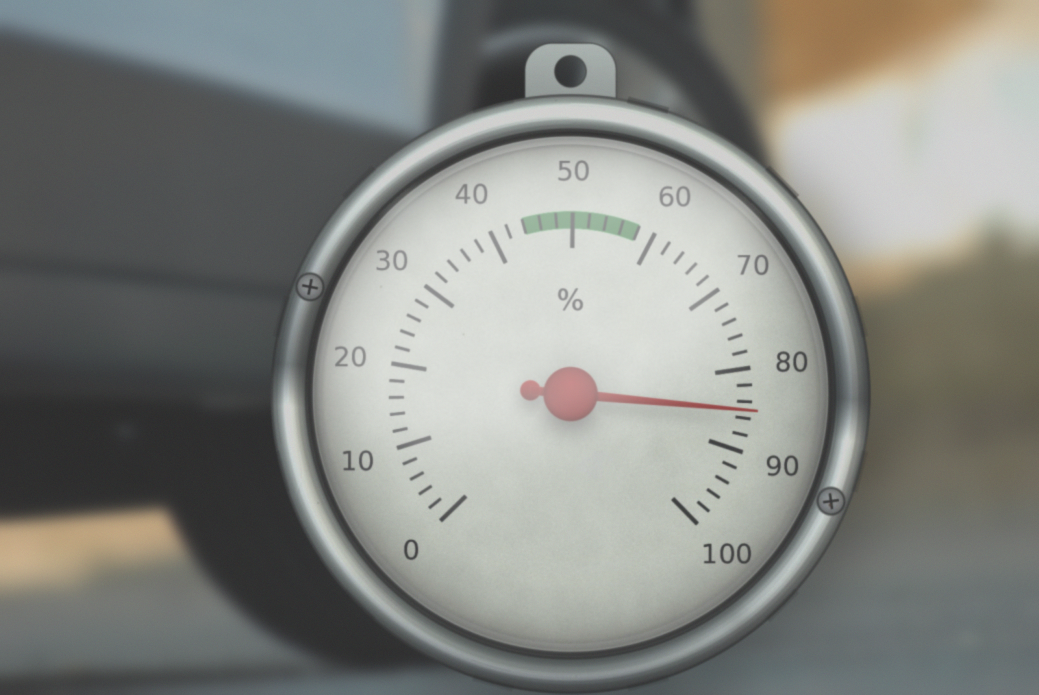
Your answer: 85 %
